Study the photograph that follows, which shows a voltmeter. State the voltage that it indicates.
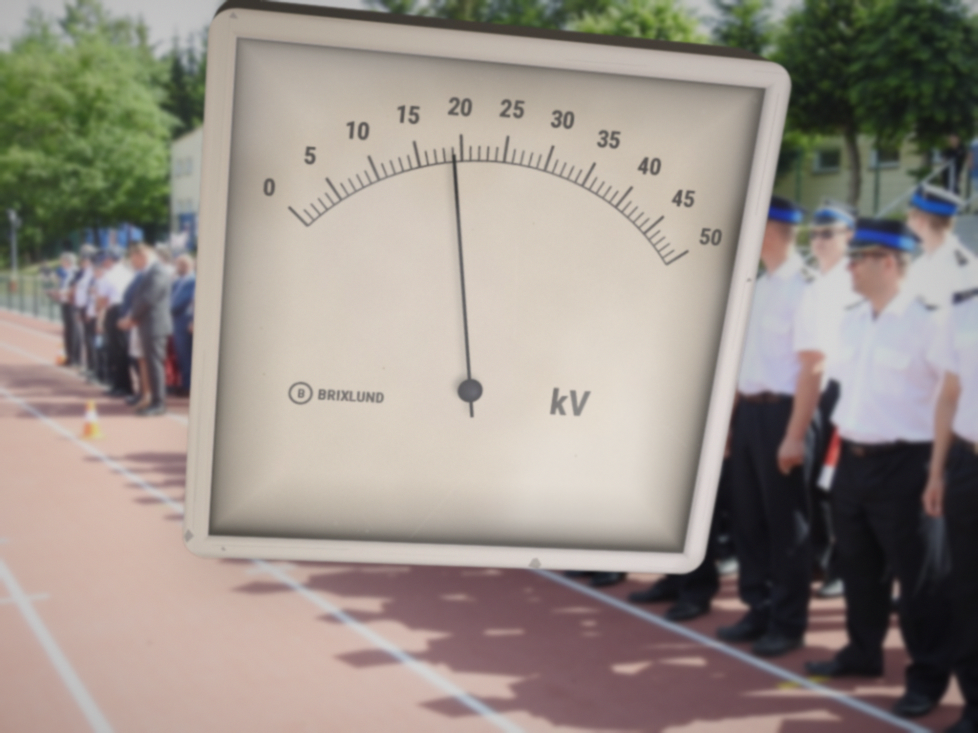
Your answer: 19 kV
